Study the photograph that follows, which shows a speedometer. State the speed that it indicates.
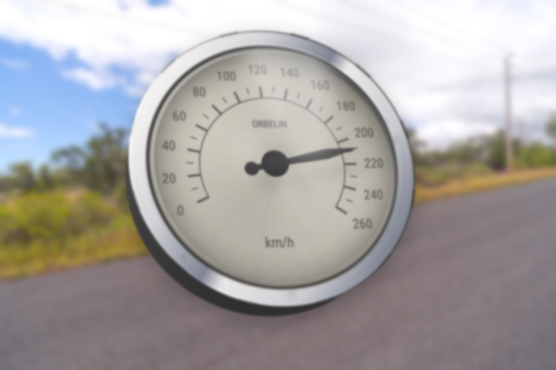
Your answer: 210 km/h
